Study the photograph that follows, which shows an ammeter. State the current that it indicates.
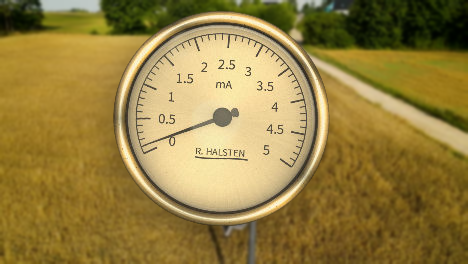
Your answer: 0.1 mA
